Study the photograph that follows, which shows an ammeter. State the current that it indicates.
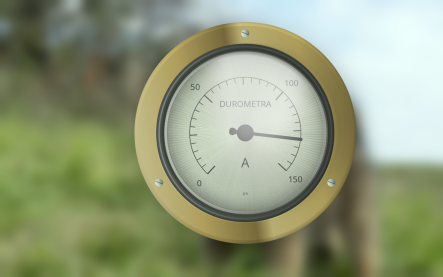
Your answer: 130 A
